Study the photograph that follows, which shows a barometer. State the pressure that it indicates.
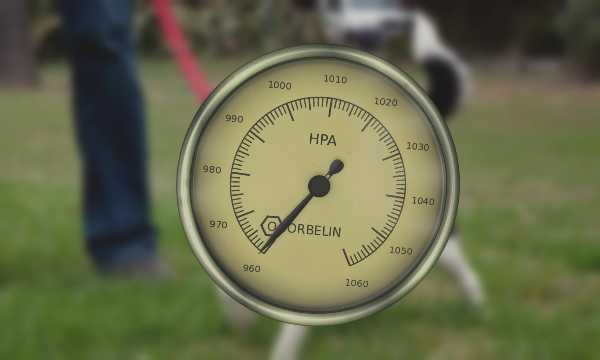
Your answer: 961 hPa
